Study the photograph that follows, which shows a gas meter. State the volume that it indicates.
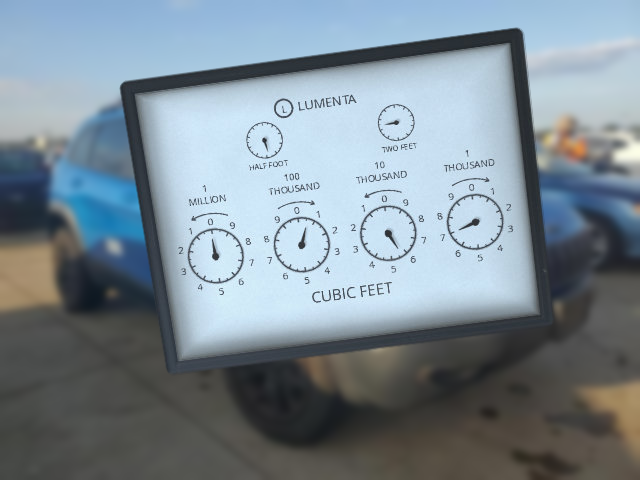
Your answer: 5700 ft³
